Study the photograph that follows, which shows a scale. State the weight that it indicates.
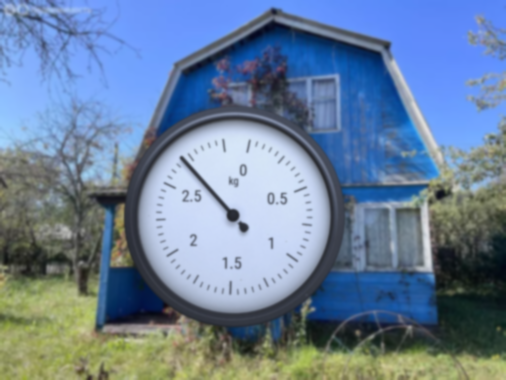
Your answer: 2.7 kg
